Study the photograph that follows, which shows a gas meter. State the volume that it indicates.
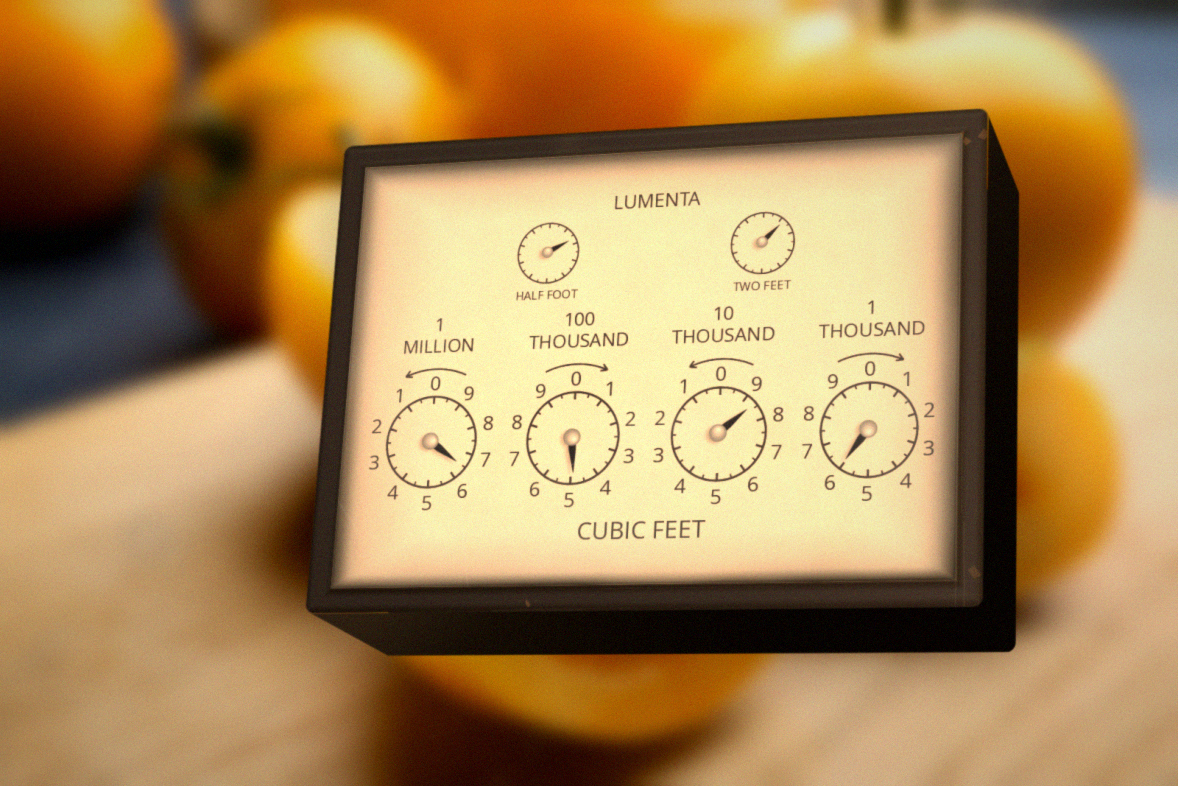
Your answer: 648600 ft³
